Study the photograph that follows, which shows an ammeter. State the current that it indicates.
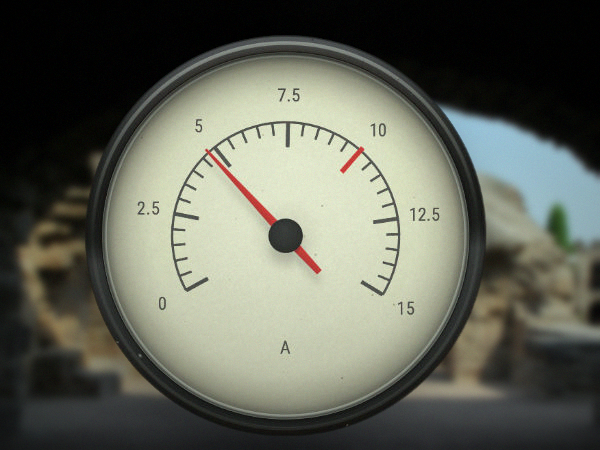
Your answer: 4.75 A
